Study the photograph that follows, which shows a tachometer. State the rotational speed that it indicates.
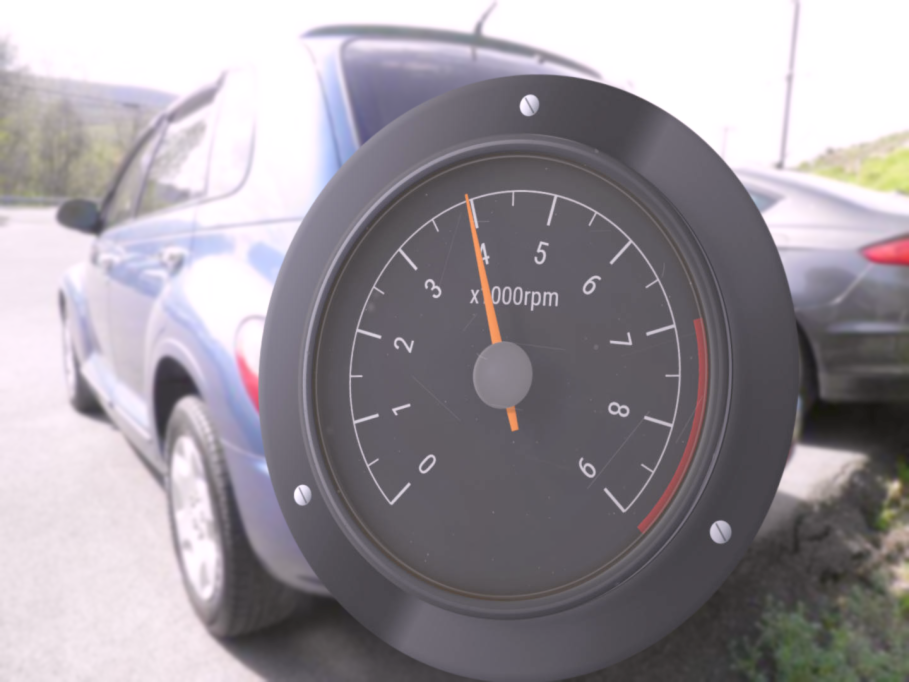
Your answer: 4000 rpm
